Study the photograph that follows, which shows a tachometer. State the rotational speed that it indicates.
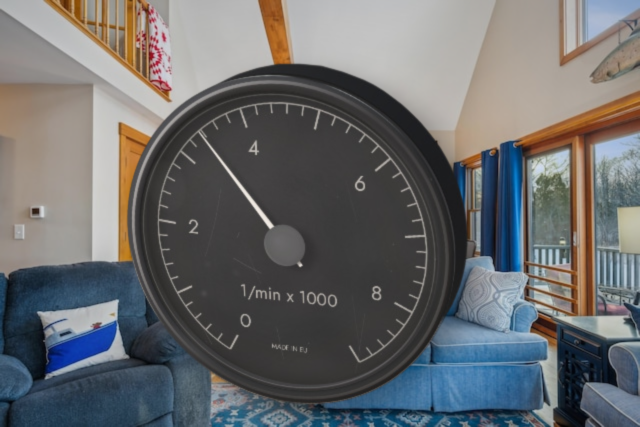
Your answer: 3400 rpm
